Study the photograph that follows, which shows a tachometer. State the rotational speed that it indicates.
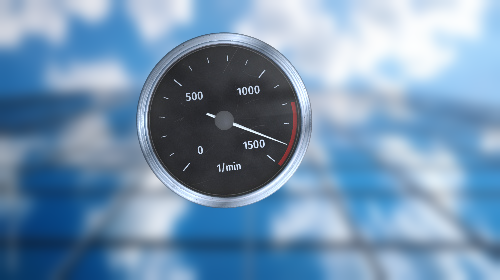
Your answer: 1400 rpm
